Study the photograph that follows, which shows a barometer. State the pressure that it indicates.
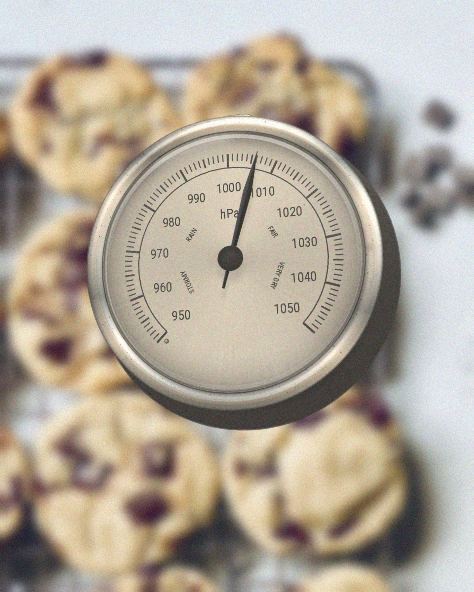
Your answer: 1006 hPa
